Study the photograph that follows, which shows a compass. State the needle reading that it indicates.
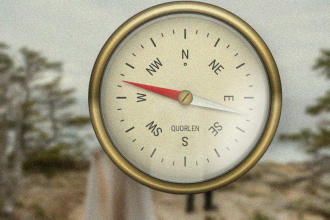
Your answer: 285 °
